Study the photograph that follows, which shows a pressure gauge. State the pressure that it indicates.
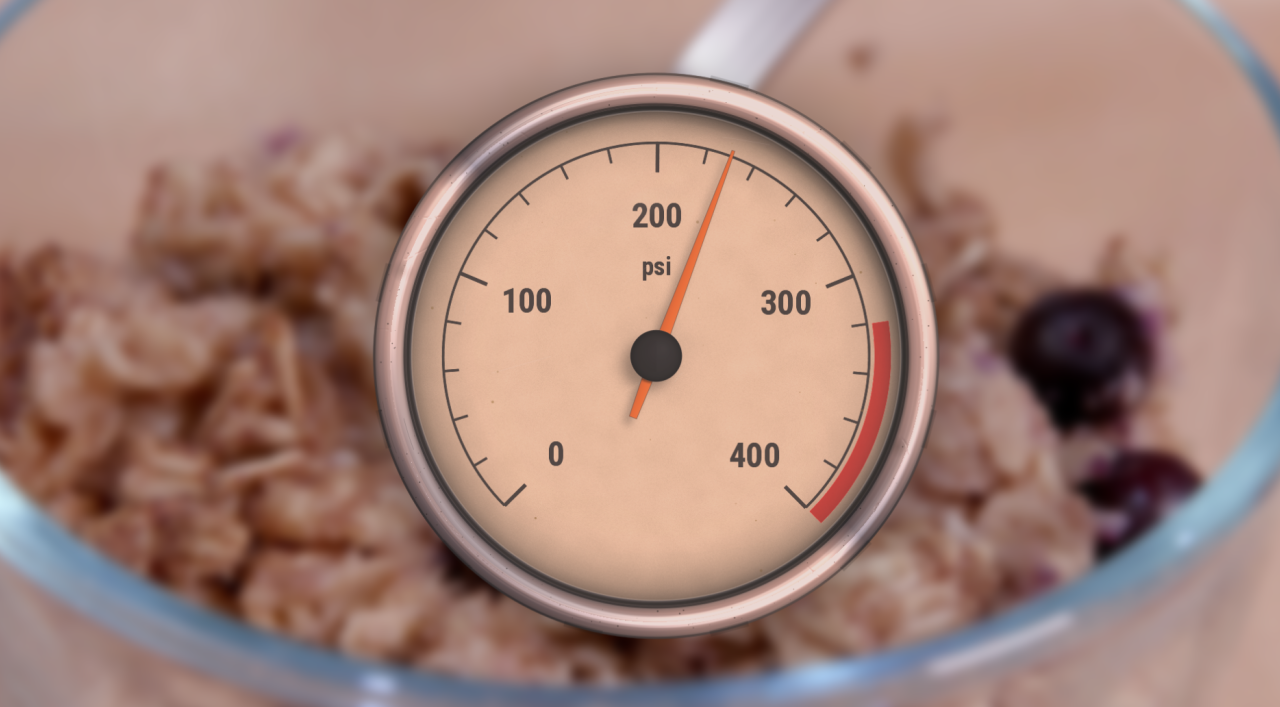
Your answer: 230 psi
